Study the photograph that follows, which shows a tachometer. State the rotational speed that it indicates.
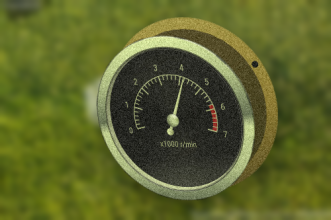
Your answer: 4200 rpm
